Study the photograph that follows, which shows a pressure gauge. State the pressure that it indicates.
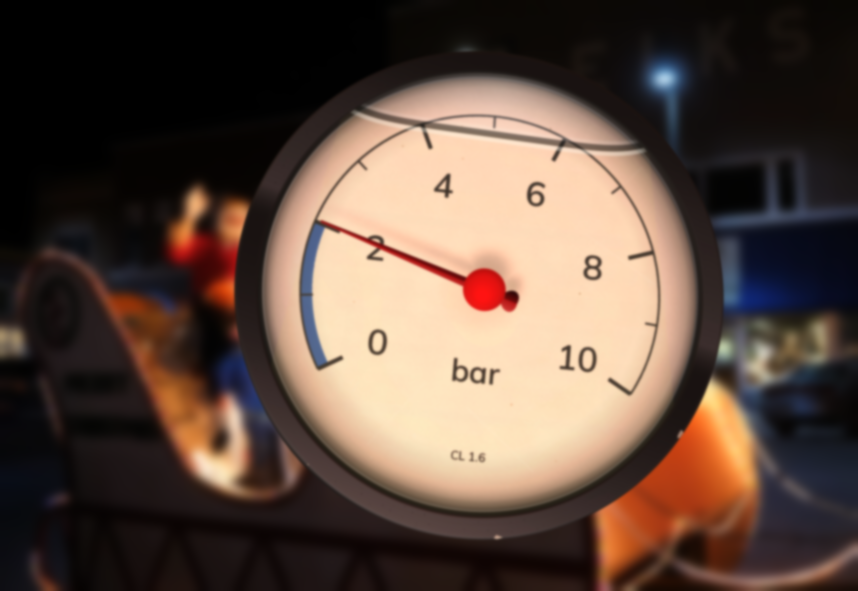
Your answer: 2 bar
